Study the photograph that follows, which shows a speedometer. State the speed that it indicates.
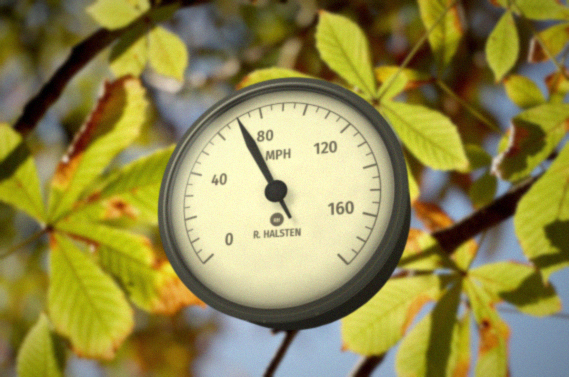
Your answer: 70 mph
